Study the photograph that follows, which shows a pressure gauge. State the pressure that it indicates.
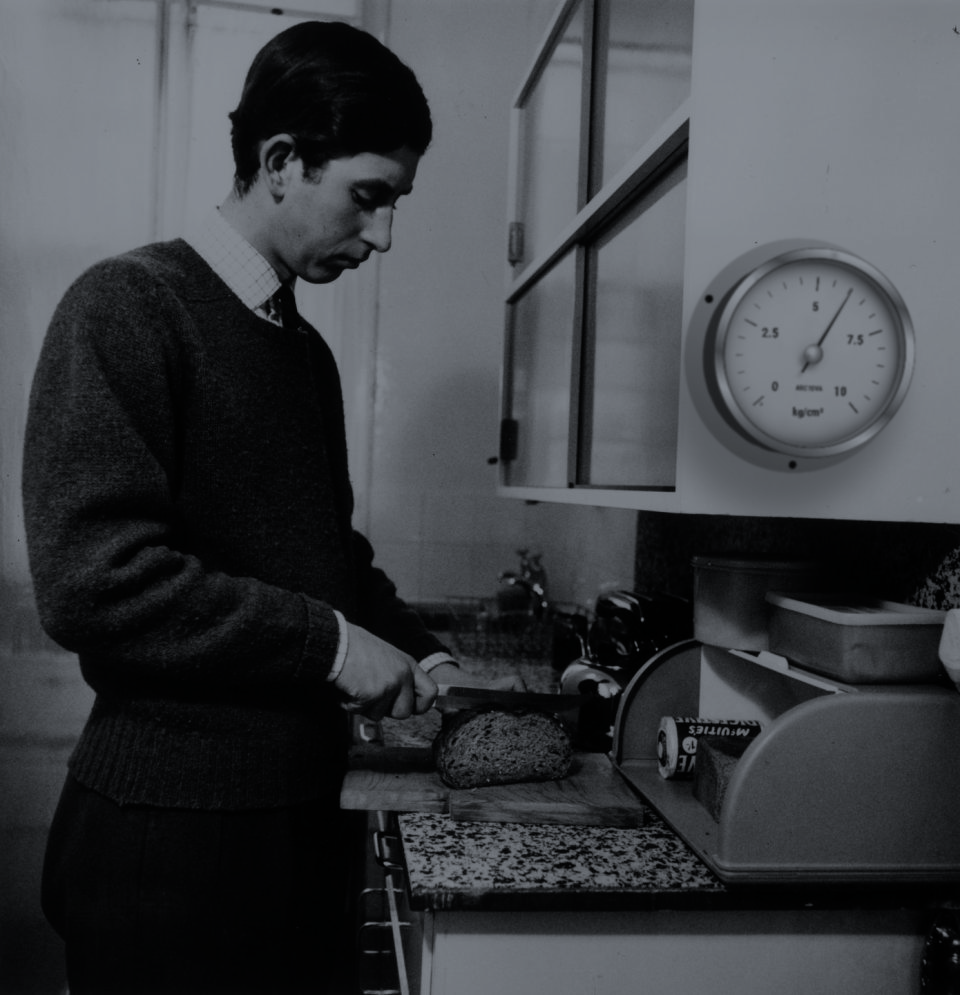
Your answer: 6 kg/cm²
